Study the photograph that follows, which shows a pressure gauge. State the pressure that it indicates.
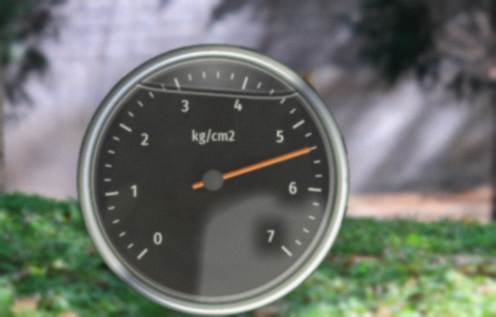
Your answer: 5.4 kg/cm²
